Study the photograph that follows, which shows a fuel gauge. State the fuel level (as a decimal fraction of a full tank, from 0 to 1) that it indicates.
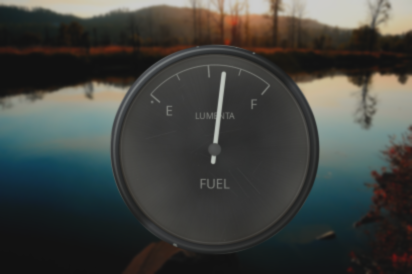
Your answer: 0.625
